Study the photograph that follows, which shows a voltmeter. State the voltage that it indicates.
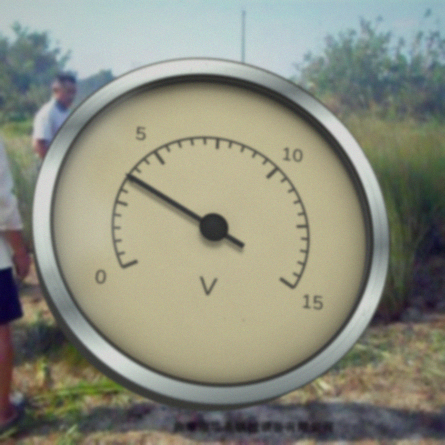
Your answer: 3.5 V
